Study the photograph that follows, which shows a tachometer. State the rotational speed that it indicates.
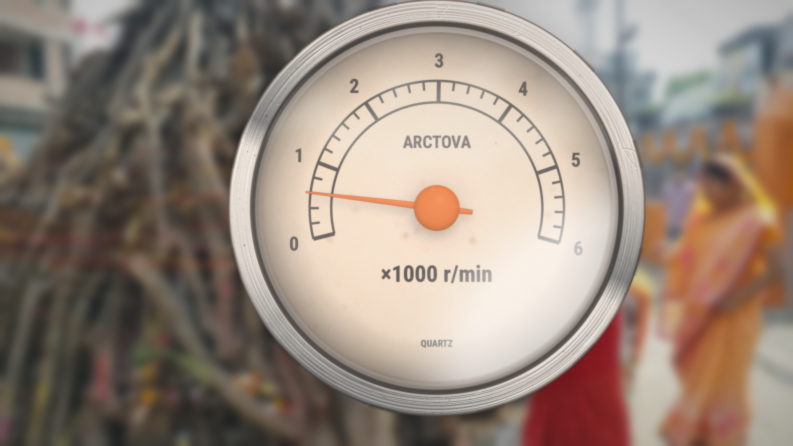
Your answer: 600 rpm
